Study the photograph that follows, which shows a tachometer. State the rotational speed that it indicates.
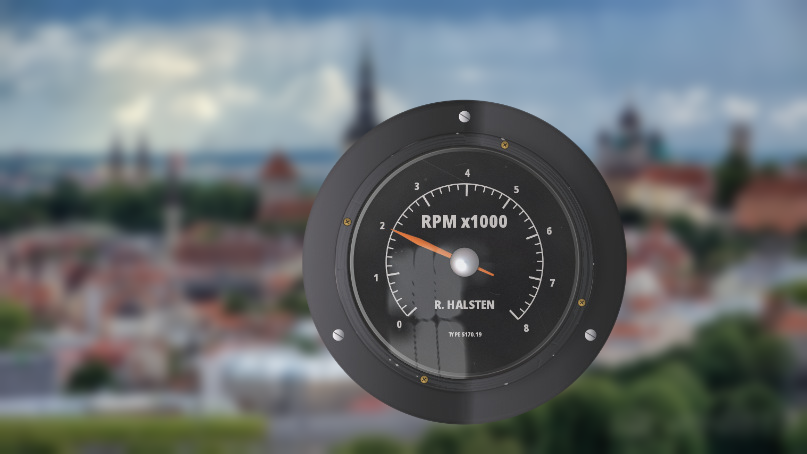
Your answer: 2000 rpm
